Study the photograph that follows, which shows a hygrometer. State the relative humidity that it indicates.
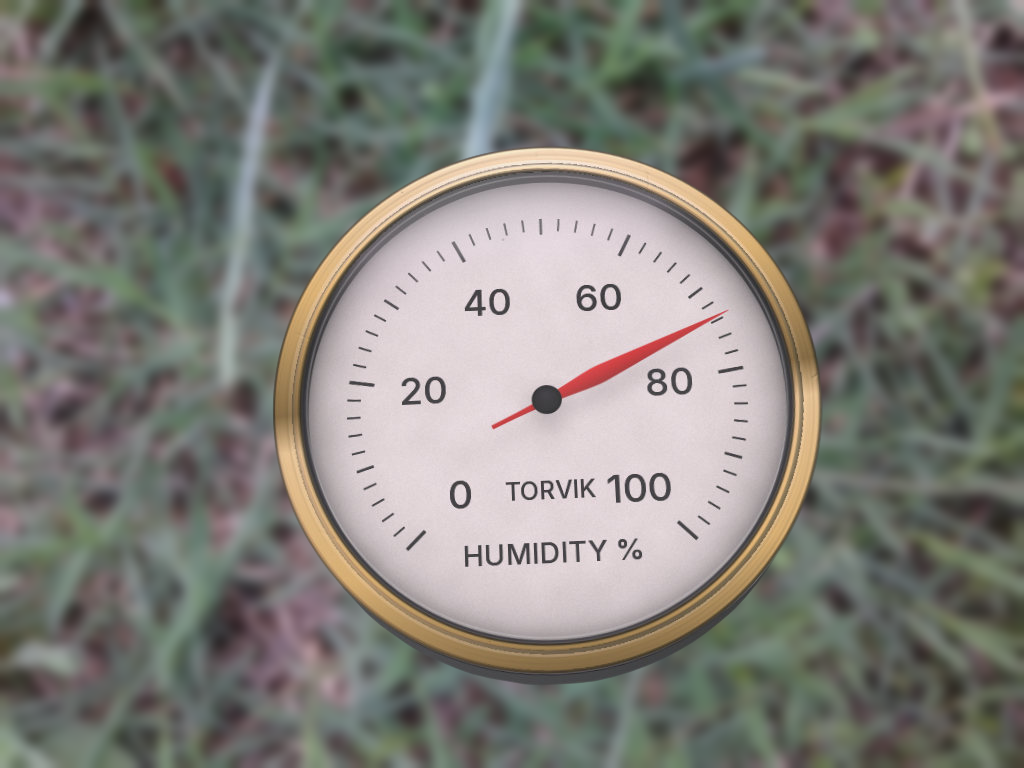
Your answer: 74 %
